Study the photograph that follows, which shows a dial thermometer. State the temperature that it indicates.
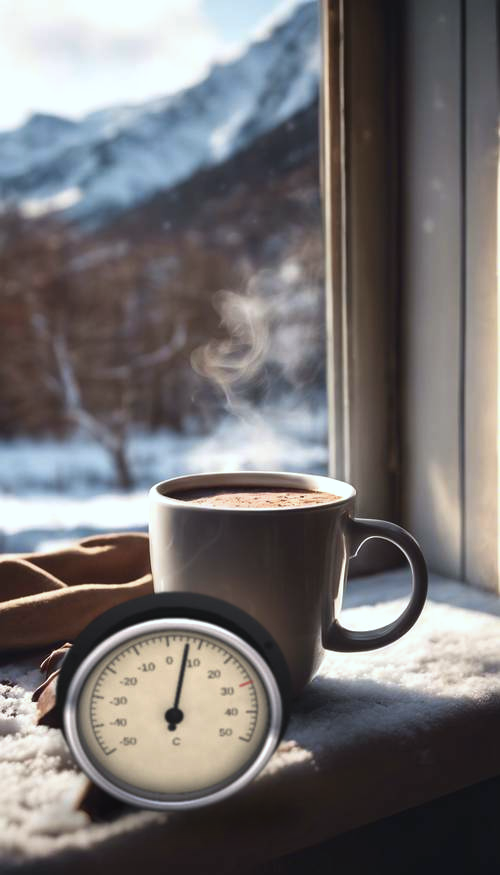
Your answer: 6 °C
